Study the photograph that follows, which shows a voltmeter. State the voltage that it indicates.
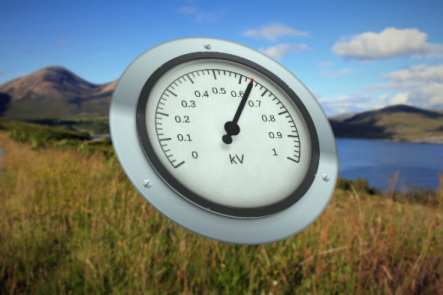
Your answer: 0.64 kV
